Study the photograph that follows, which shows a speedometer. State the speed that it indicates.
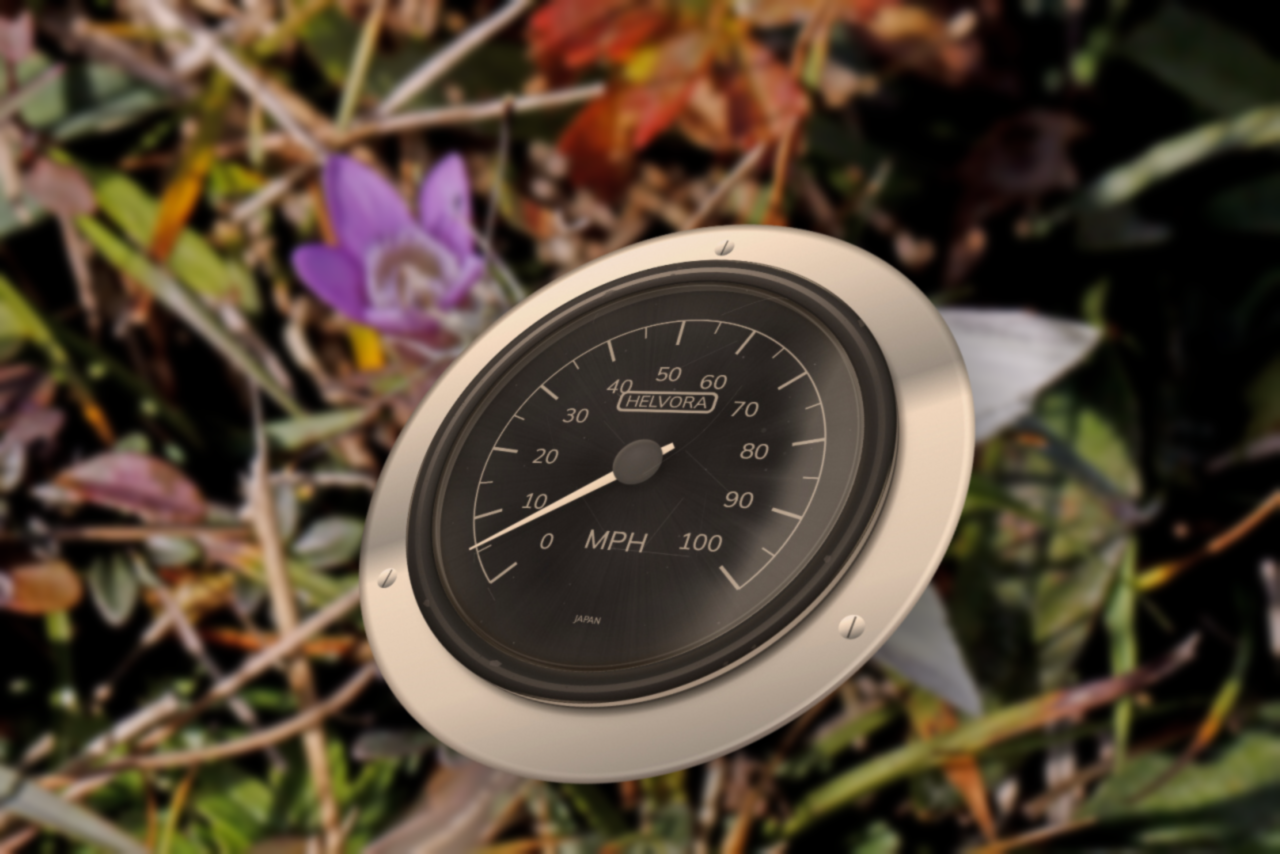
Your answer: 5 mph
